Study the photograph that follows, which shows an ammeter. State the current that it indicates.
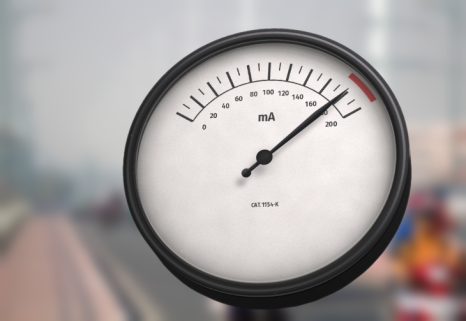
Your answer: 180 mA
